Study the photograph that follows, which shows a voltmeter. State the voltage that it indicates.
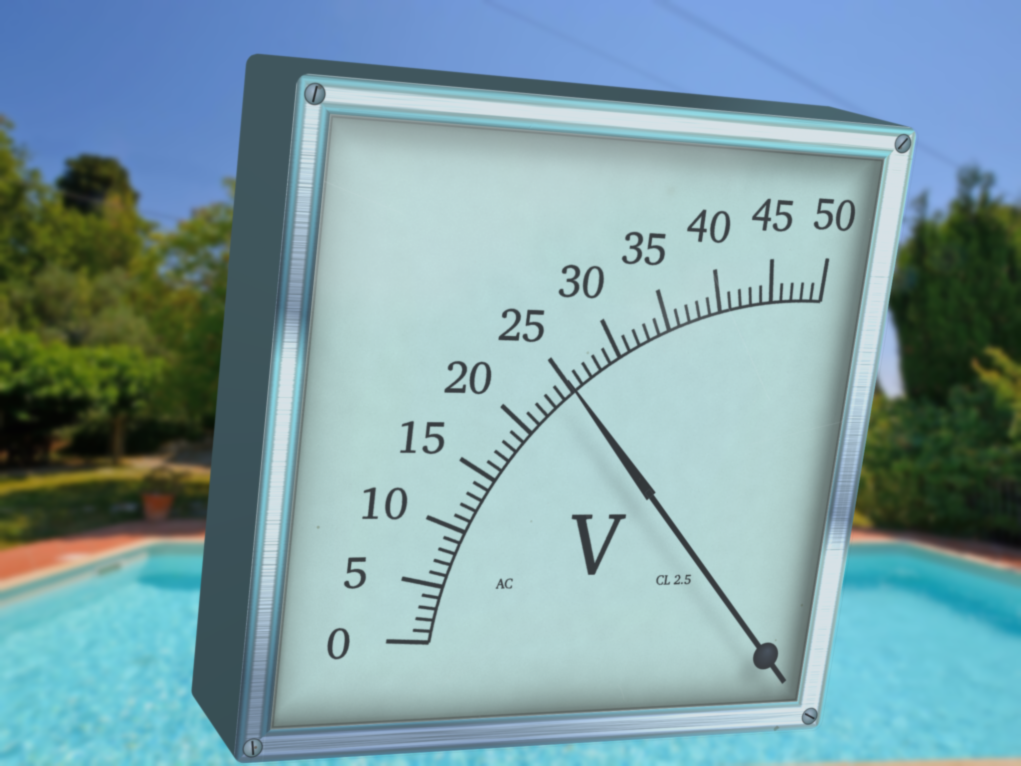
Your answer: 25 V
